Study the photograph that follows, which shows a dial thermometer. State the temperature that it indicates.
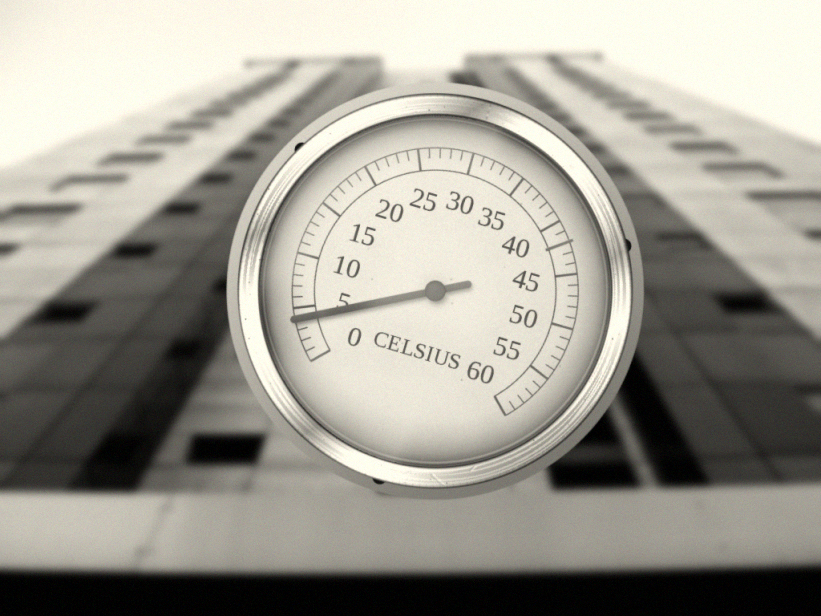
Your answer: 4 °C
